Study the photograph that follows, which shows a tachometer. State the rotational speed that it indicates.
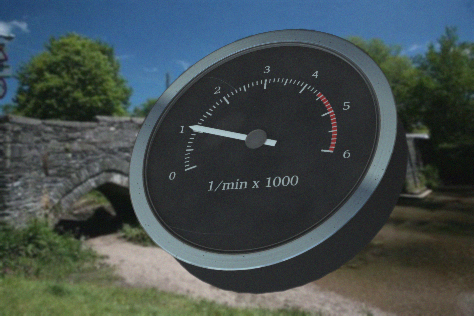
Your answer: 1000 rpm
